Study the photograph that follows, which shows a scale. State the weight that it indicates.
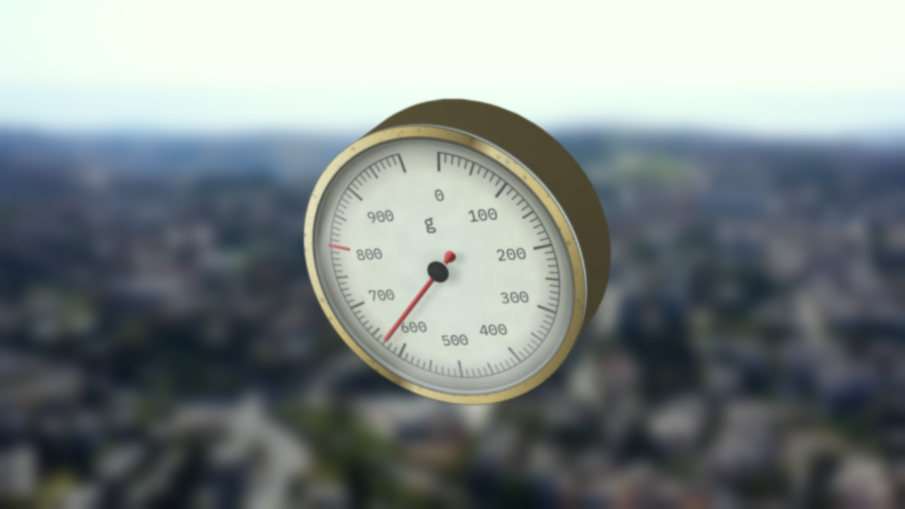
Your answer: 630 g
